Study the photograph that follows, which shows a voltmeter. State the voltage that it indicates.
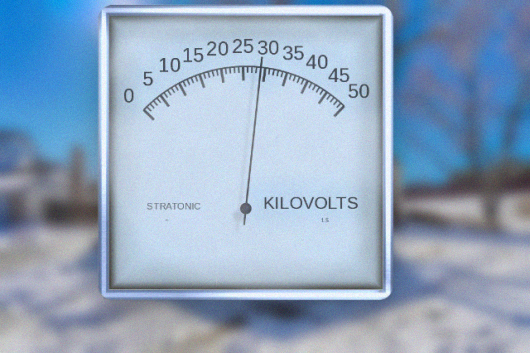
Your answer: 29 kV
